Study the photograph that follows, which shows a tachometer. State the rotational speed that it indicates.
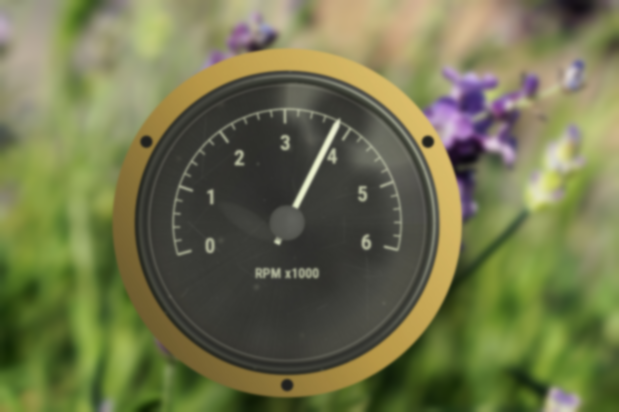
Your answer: 3800 rpm
